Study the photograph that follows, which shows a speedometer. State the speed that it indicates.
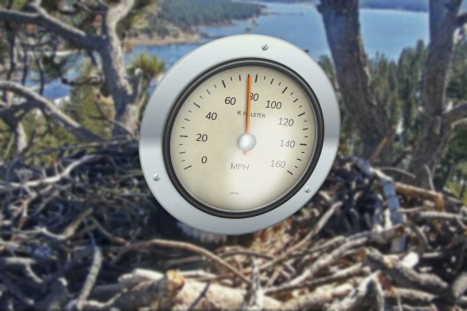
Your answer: 75 mph
